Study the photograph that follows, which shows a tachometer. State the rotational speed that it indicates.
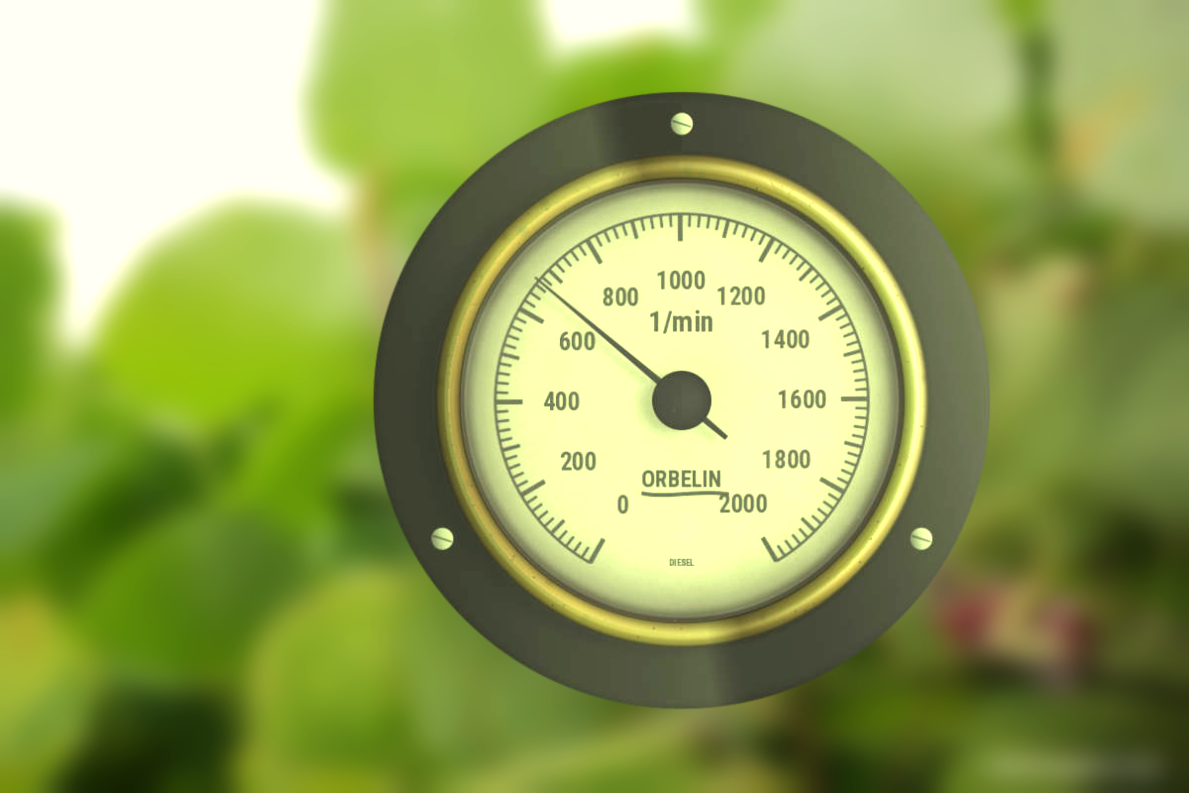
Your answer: 670 rpm
